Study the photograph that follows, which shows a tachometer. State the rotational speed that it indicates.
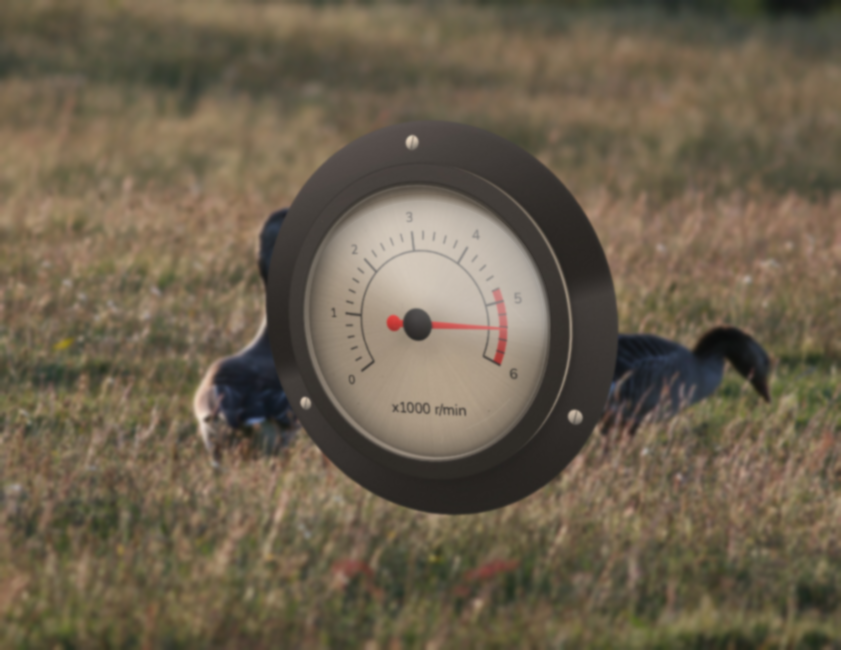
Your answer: 5400 rpm
